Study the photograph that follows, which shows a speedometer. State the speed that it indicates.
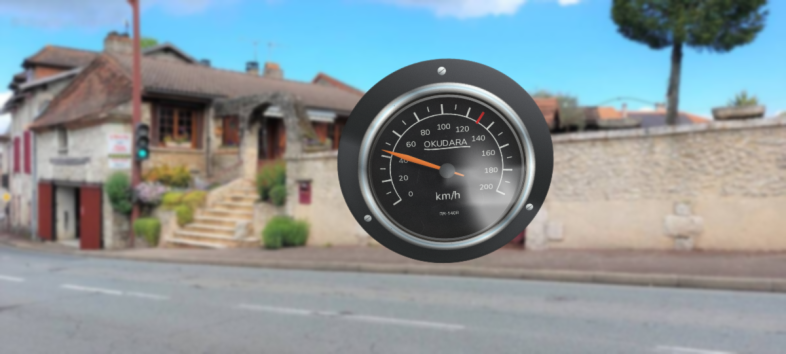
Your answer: 45 km/h
